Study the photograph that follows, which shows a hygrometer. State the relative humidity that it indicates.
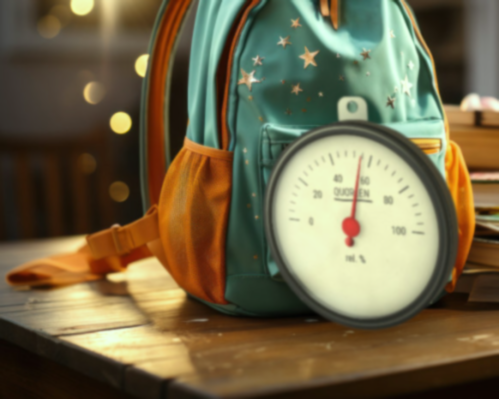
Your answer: 56 %
